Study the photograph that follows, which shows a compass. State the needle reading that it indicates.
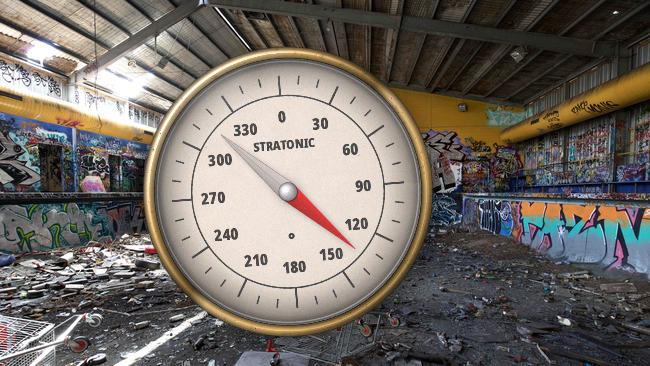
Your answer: 135 °
